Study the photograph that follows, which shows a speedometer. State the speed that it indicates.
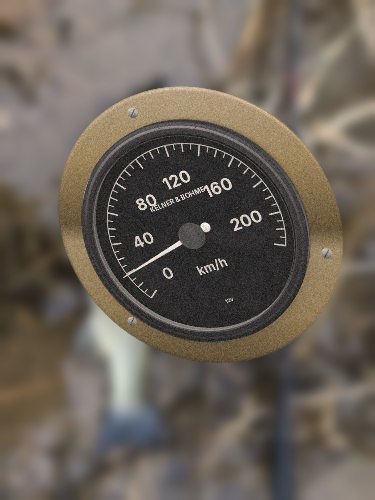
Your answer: 20 km/h
